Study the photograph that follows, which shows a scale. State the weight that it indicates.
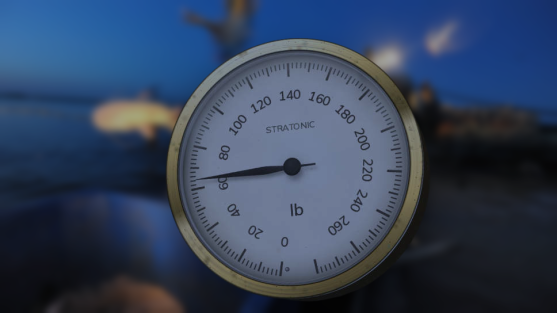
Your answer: 64 lb
